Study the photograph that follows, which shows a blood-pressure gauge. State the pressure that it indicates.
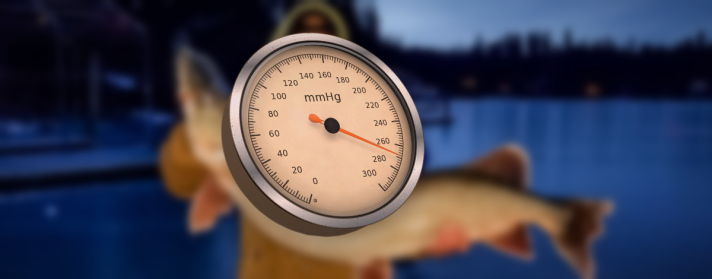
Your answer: 270 mmHg
